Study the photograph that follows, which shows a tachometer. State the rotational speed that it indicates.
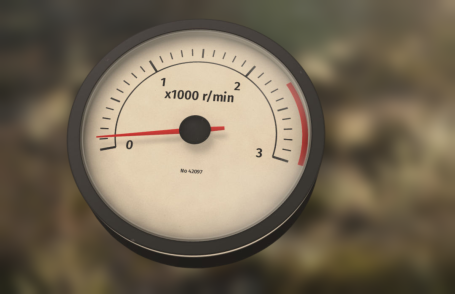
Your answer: 100 rpm
